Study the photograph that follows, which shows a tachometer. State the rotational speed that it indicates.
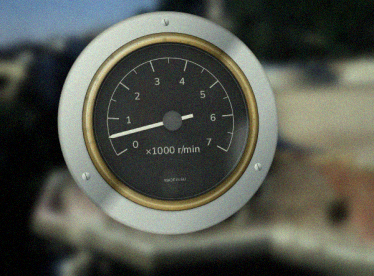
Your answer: 500 rpm
